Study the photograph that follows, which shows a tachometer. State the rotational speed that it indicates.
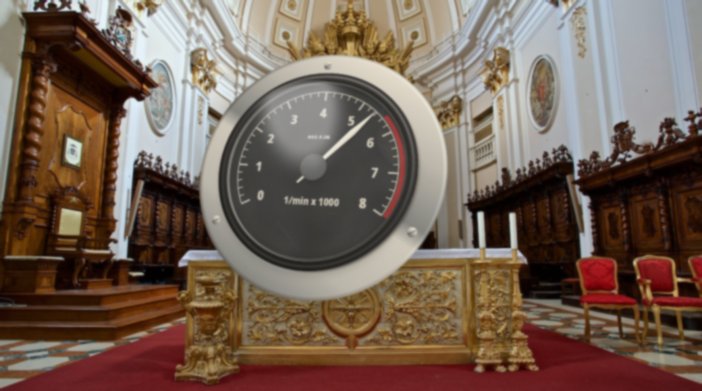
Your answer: 5400 rpm
